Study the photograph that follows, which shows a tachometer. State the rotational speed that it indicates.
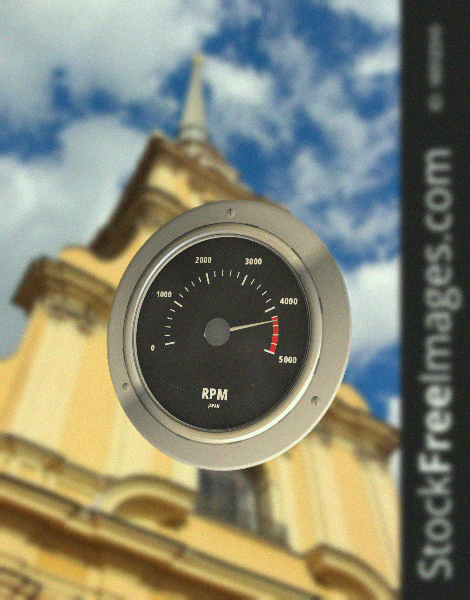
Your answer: 4300 rpm
